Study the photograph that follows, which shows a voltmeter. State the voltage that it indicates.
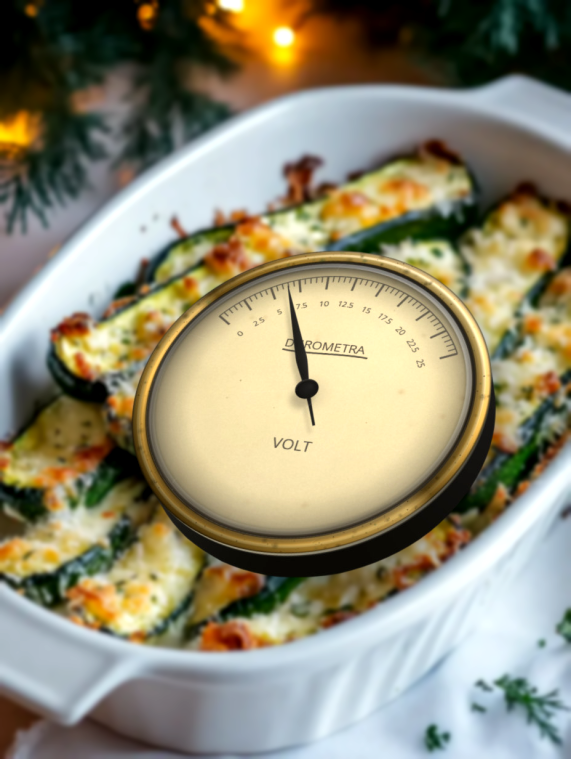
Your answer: 6.5 V
